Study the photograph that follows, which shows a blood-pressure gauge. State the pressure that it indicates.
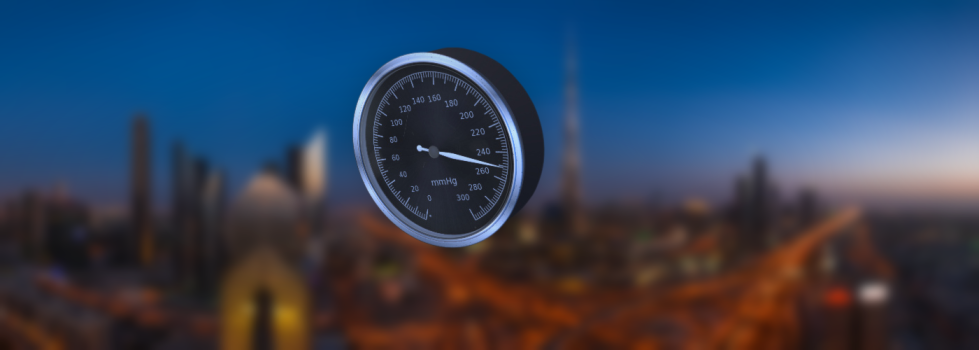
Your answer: 250 mmHg
